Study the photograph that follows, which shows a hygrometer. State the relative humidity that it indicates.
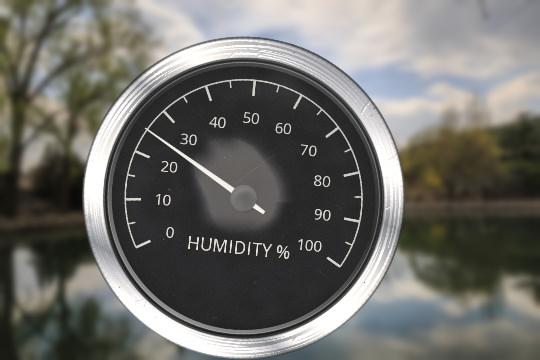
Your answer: 25 %
